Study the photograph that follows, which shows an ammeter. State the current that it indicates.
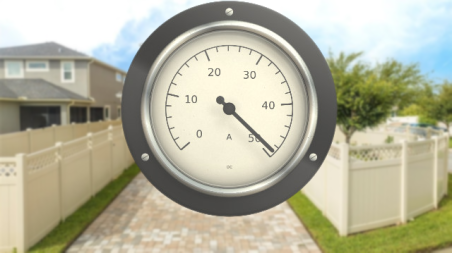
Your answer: 49 A
